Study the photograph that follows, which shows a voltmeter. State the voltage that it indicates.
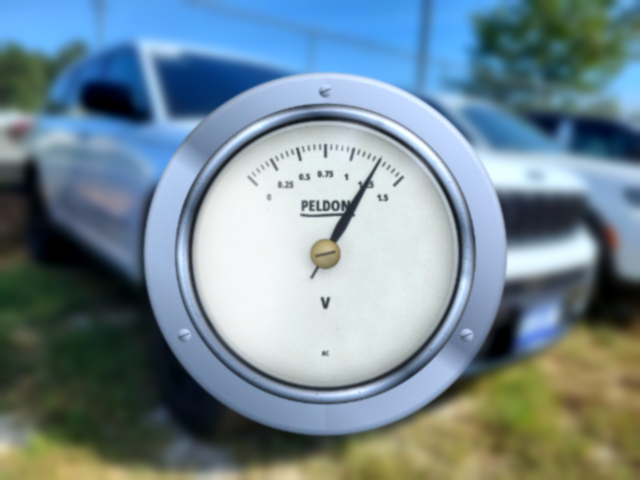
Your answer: 1.25 V
